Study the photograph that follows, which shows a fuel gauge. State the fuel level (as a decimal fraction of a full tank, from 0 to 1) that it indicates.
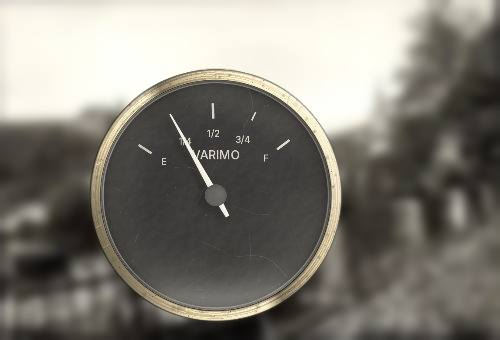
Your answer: 0.25
